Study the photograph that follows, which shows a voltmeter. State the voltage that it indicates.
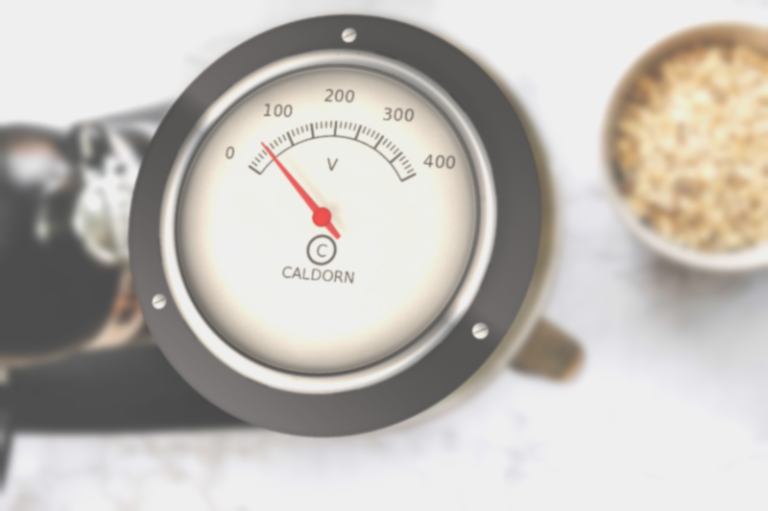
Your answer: 50 V
